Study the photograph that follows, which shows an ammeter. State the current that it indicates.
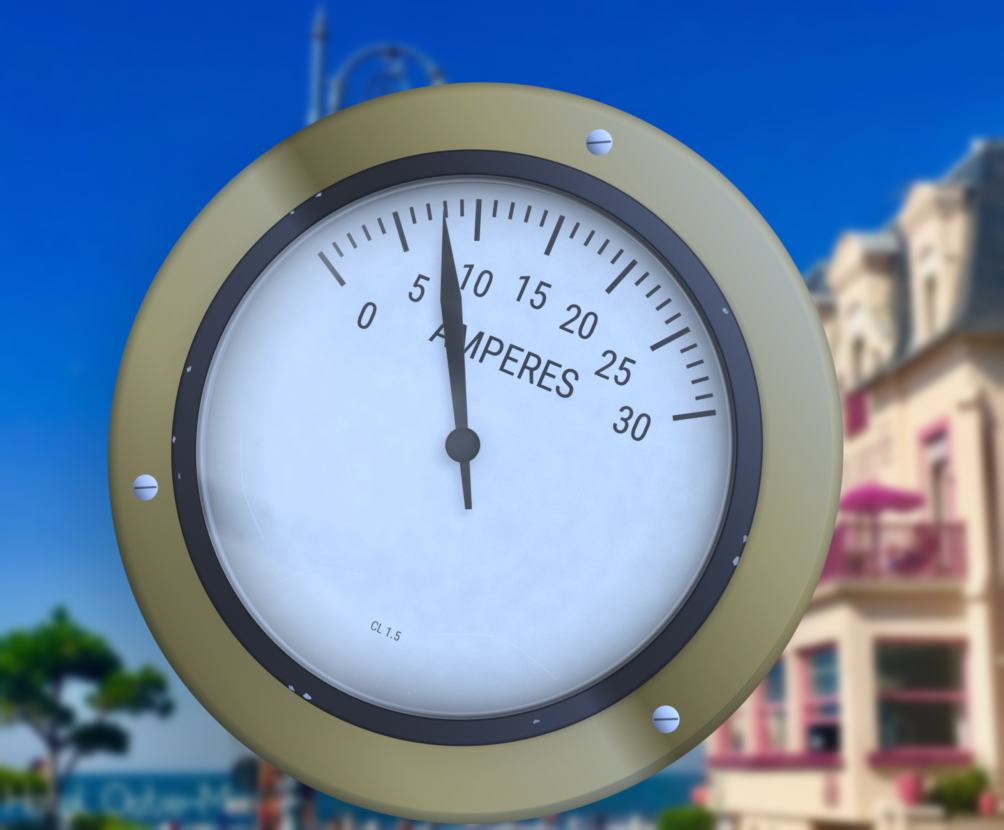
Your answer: 8 A
